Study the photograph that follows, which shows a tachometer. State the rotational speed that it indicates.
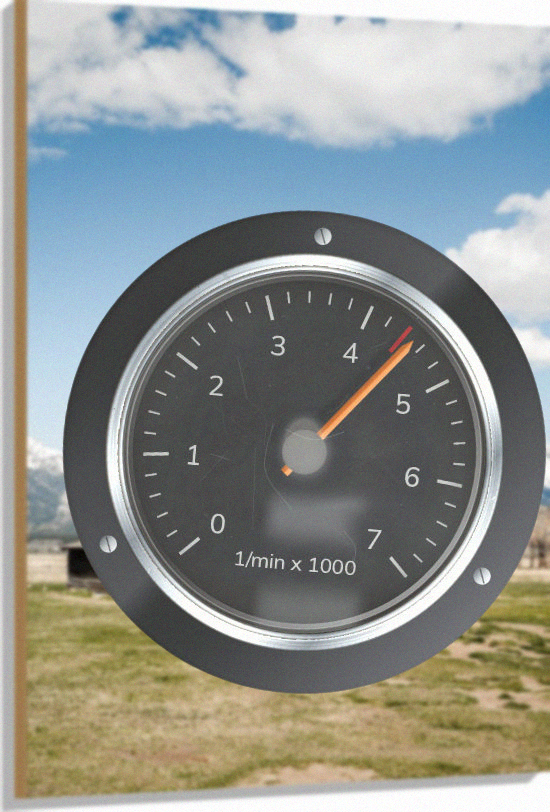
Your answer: 4500 rpm
